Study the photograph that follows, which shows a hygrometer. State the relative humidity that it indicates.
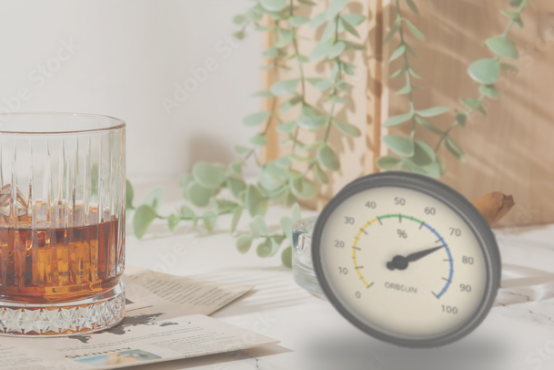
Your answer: 72.5 %
